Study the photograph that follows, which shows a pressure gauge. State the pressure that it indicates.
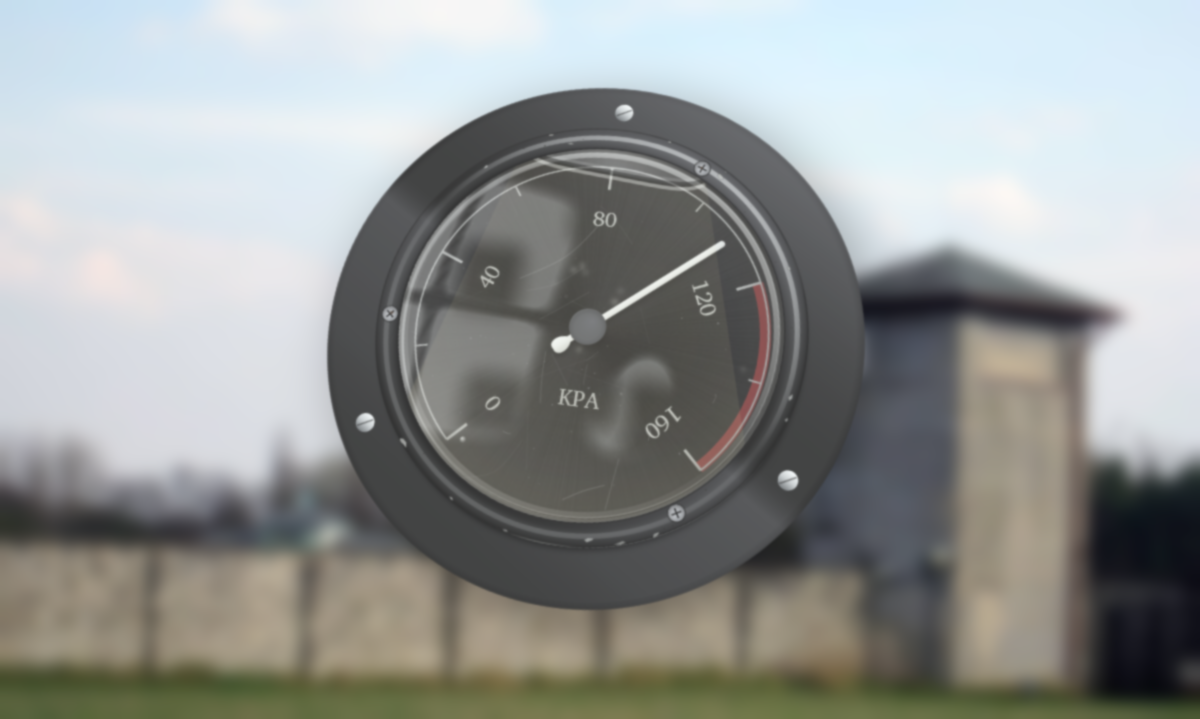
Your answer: 110 kPa
